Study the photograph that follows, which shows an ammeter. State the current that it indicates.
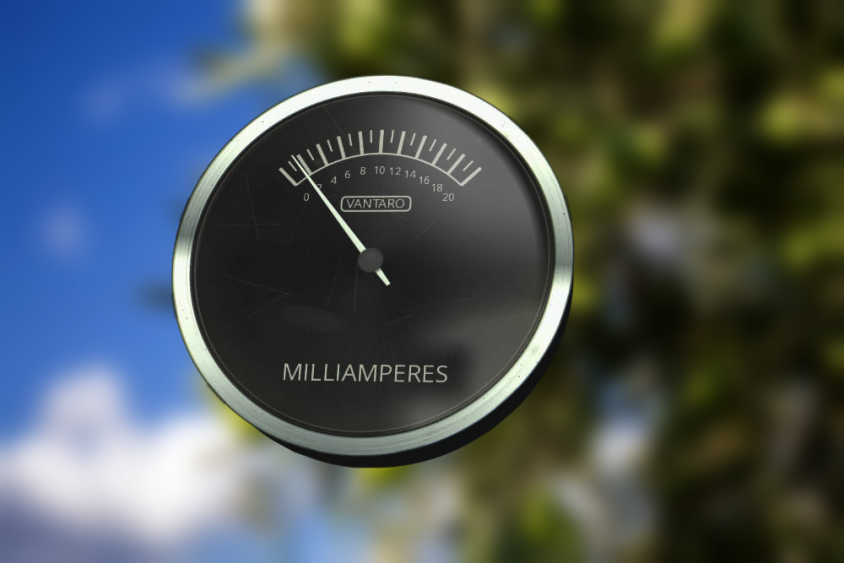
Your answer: 1.5 mA
